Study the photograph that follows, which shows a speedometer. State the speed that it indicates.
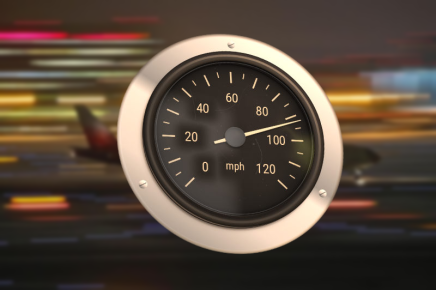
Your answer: 92.5 mph
